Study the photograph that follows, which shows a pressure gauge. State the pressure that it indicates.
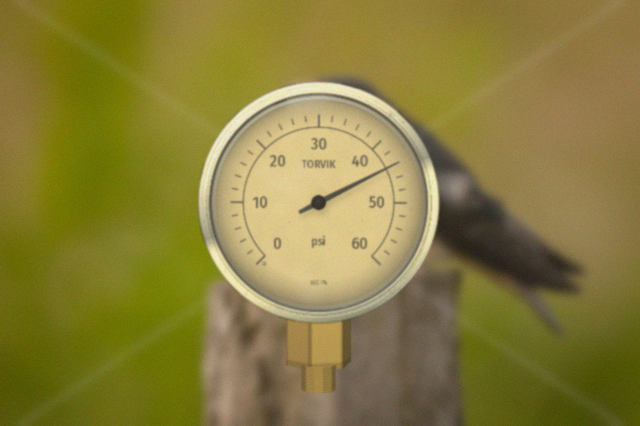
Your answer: 44 psi
